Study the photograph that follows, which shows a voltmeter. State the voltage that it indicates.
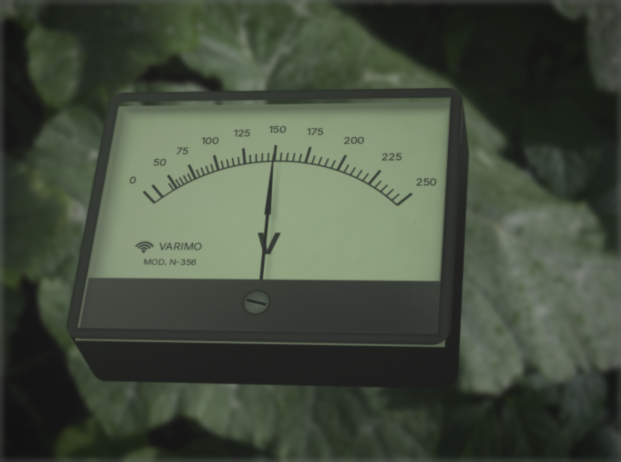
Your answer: 150 V
